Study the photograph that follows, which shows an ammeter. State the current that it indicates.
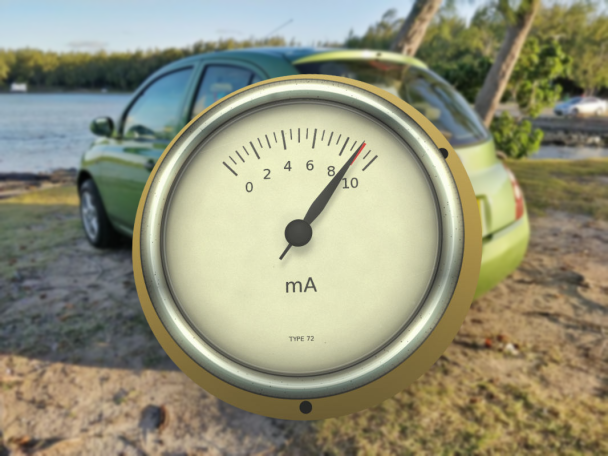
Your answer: 9 mA
